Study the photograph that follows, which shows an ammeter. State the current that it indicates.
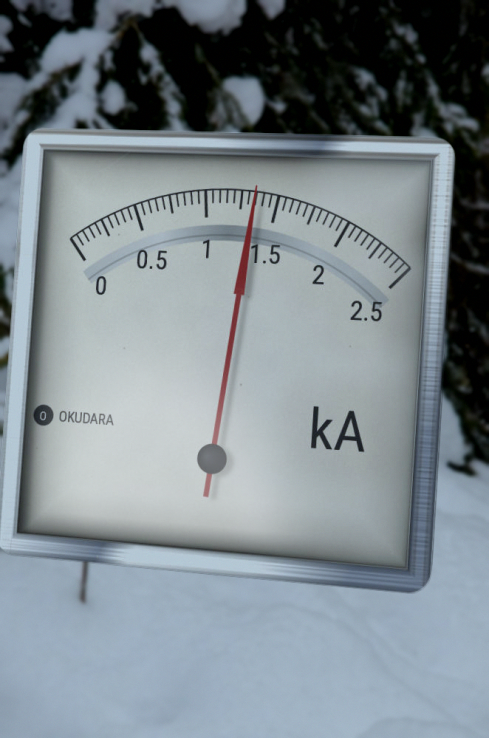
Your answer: 1.35 kA
